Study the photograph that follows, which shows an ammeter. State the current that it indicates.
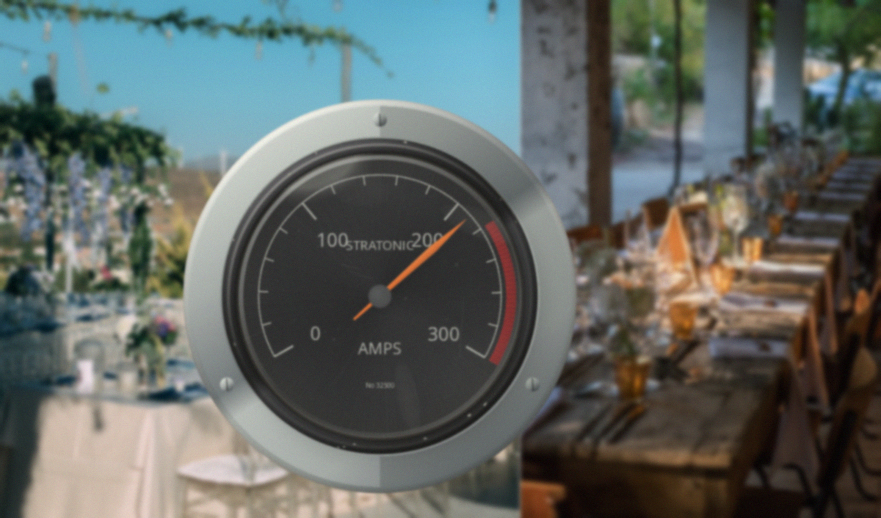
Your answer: 210 A
